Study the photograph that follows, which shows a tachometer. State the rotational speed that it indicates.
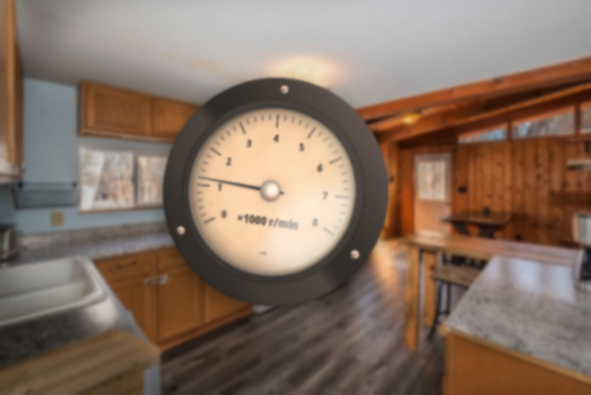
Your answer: 1200 rpm
